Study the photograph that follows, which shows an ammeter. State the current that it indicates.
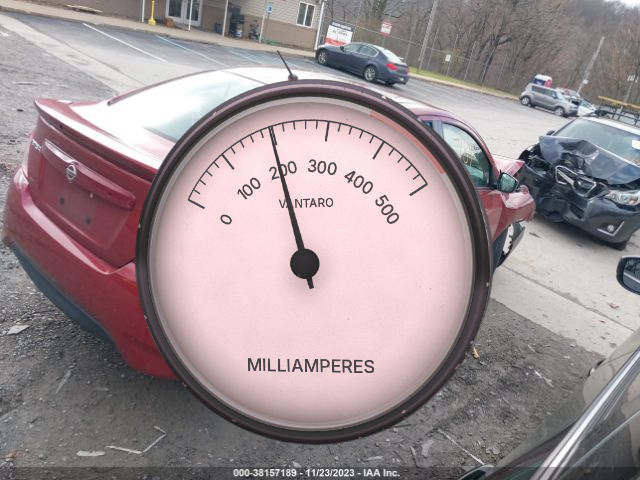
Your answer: 200 mA
